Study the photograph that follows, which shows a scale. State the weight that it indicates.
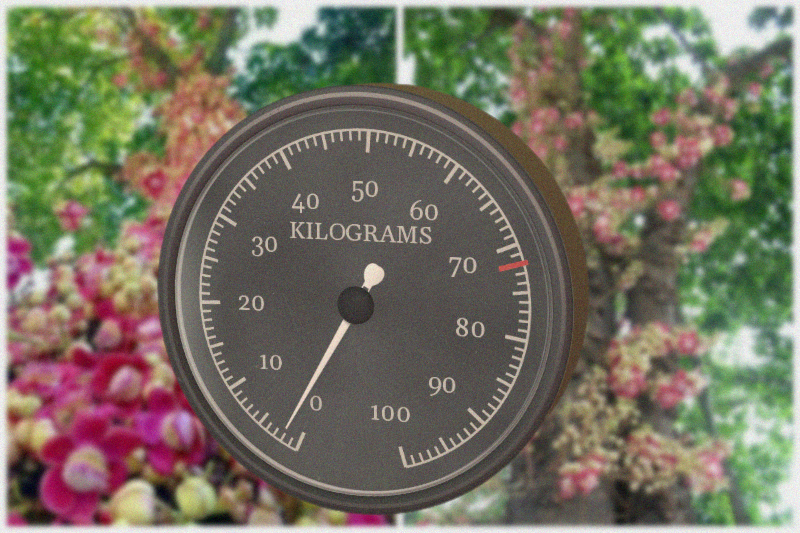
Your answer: 2 kg
